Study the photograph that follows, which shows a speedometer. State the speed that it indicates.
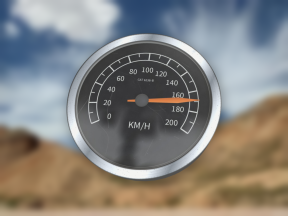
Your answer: 170 km/h
